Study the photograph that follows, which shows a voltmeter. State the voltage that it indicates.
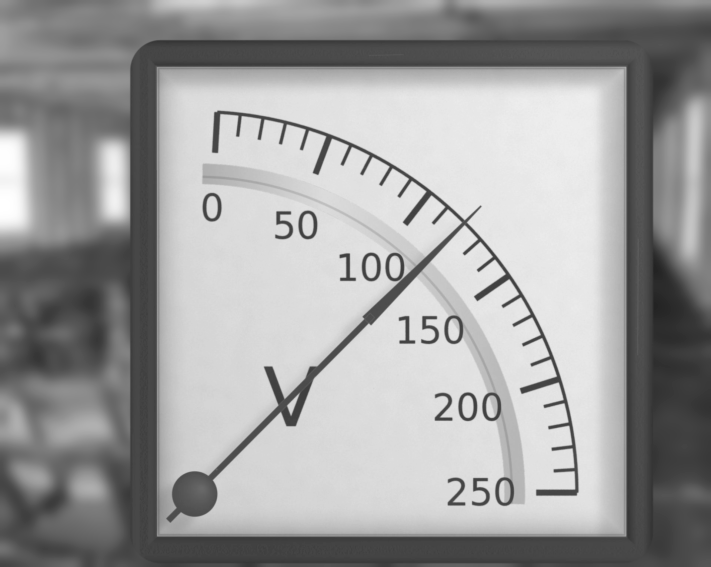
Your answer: 120 V
